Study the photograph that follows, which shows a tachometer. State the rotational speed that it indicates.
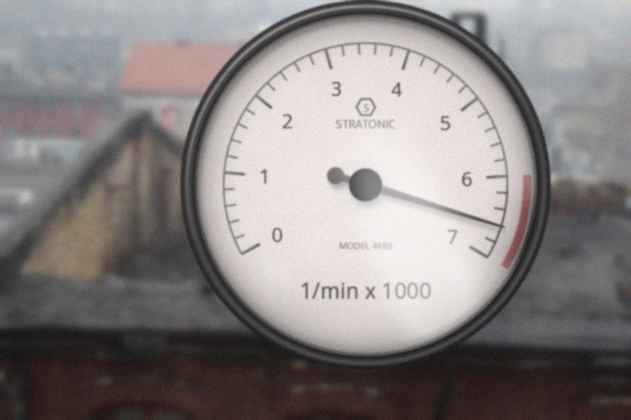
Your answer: 6600 rpm
